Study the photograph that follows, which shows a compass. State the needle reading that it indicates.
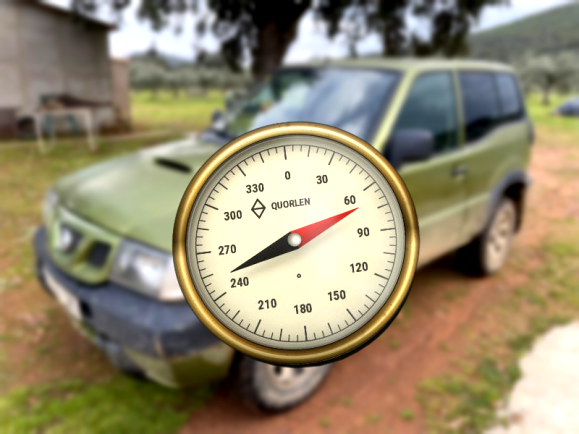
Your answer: 70 °
